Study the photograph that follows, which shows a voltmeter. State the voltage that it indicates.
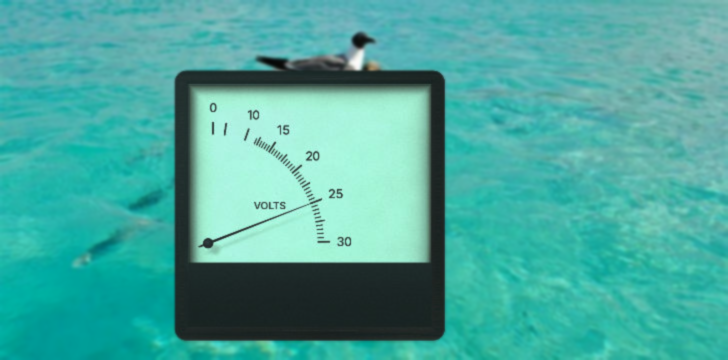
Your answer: 25 V
